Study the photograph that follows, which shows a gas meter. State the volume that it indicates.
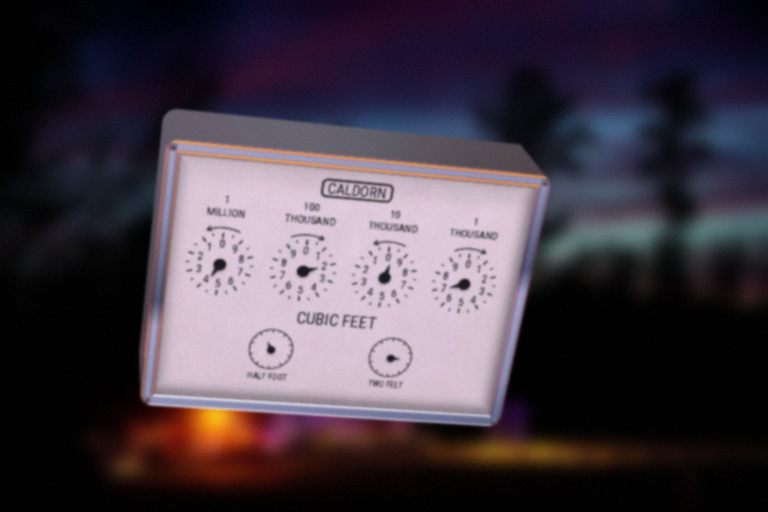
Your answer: 419700 ft³
